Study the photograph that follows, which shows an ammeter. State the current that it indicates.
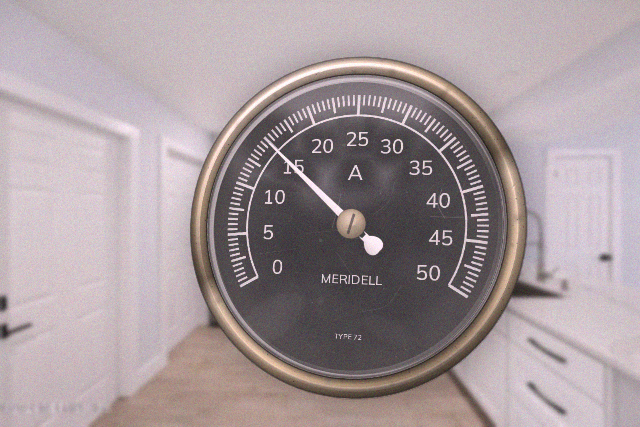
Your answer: 15 A
